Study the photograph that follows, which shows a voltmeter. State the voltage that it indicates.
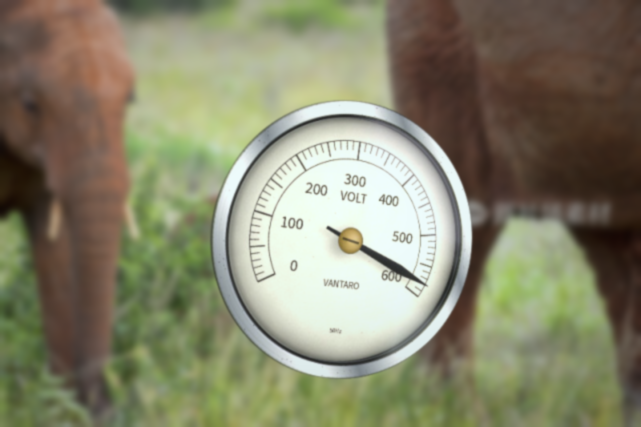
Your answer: 580 V
